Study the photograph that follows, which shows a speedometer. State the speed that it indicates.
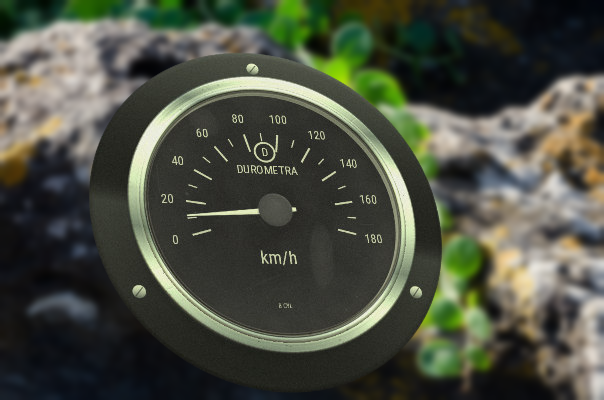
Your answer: 10 km/h
